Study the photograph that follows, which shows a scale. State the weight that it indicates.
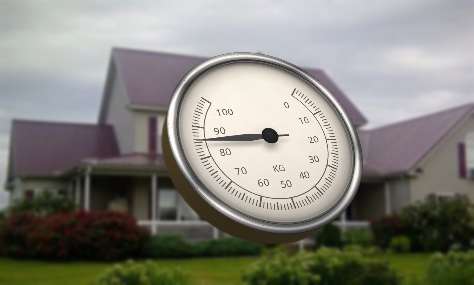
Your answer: 85 kg
